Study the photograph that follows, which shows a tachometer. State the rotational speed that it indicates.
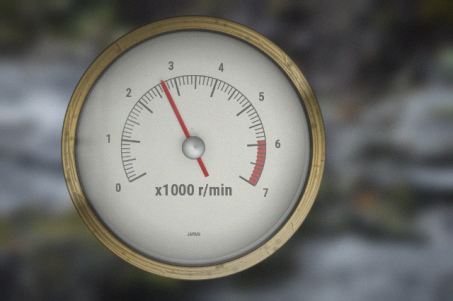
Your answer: 2700 rpm
